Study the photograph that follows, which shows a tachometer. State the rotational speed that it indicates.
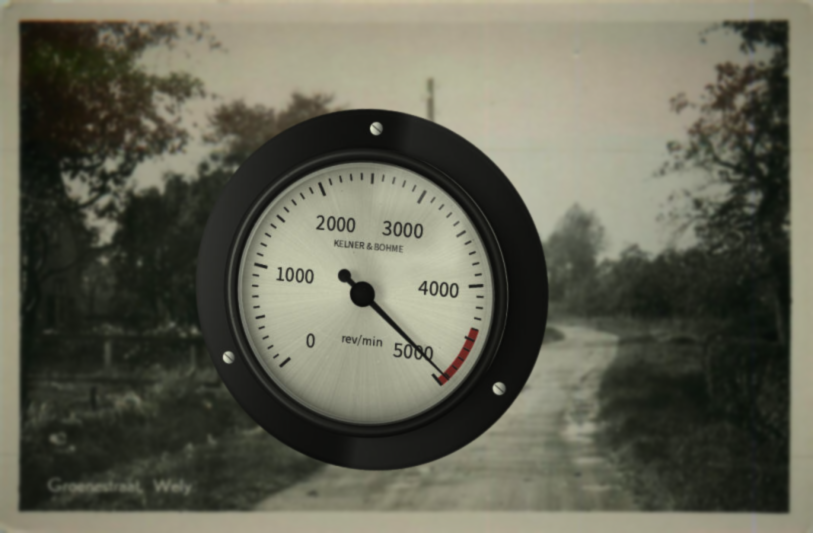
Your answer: 4900 rpm
